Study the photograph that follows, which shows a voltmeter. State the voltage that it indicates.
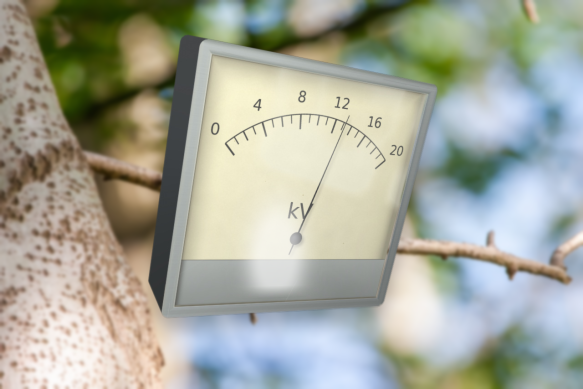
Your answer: 13 kV
